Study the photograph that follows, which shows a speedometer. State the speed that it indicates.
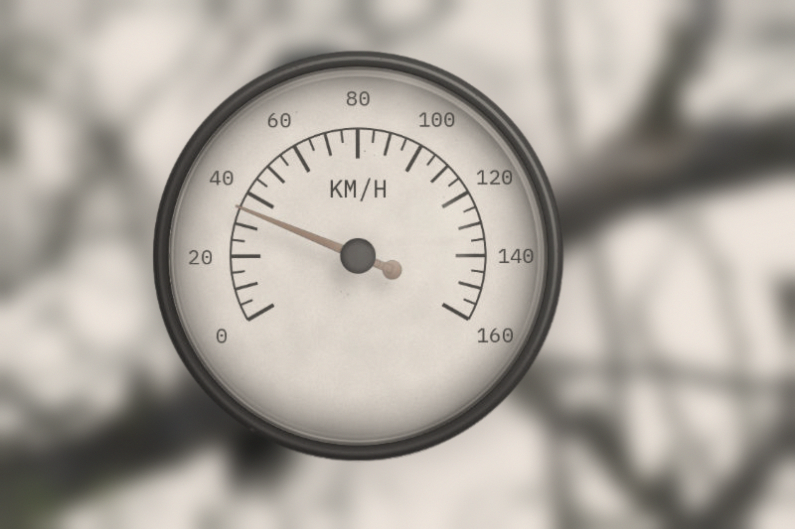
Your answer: 35 km/h
